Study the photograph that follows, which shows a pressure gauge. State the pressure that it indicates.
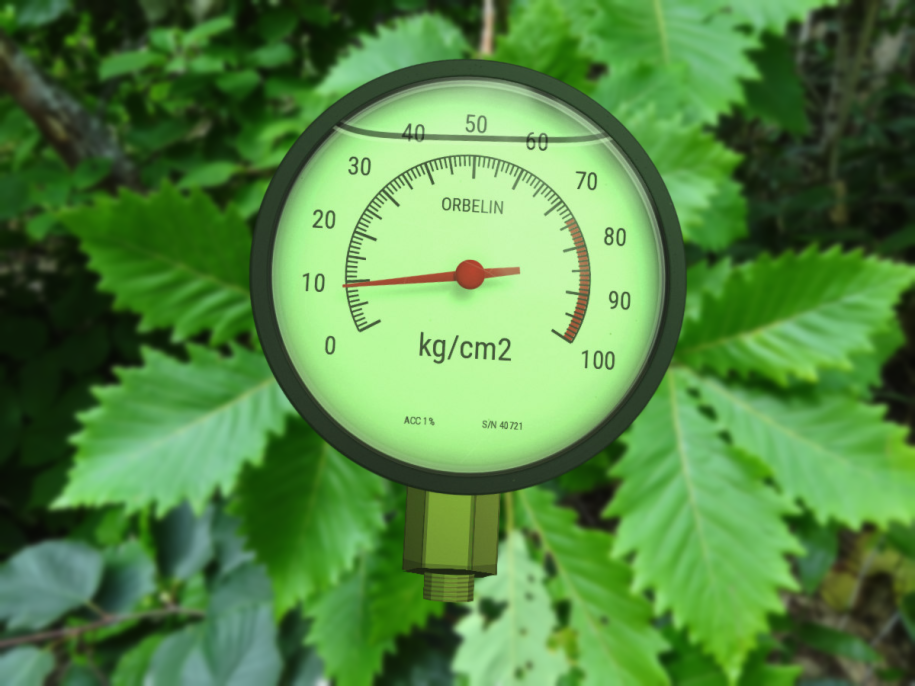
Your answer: 9 kg/cm²
